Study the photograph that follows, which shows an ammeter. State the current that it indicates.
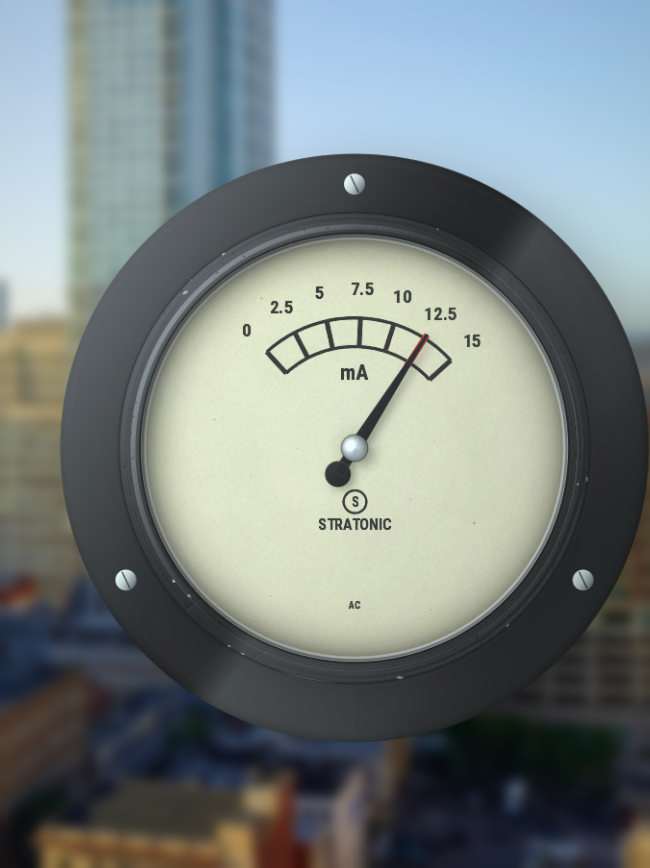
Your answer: 12.5 mA
